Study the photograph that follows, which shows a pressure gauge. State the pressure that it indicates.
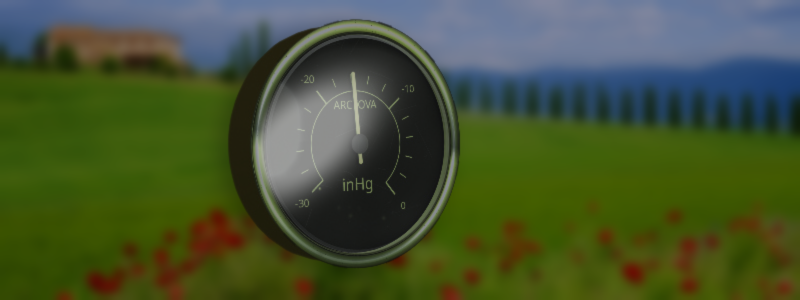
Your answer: -16 inHg
